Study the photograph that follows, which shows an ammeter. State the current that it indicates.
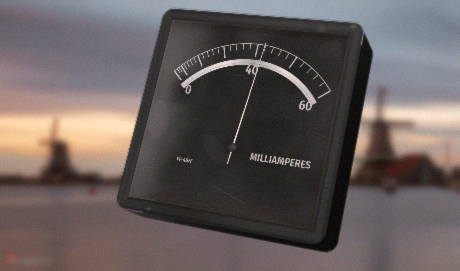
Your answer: 42 mA
